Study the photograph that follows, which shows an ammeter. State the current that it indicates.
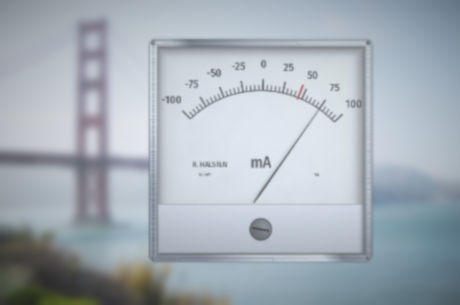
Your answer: 75 mA
